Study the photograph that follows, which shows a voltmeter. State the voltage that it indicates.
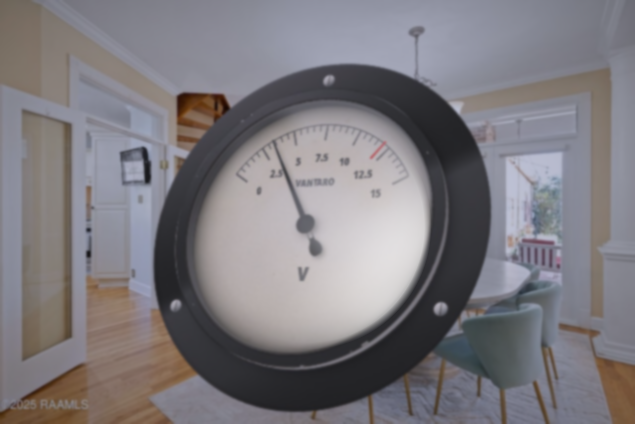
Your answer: 3.5 V
